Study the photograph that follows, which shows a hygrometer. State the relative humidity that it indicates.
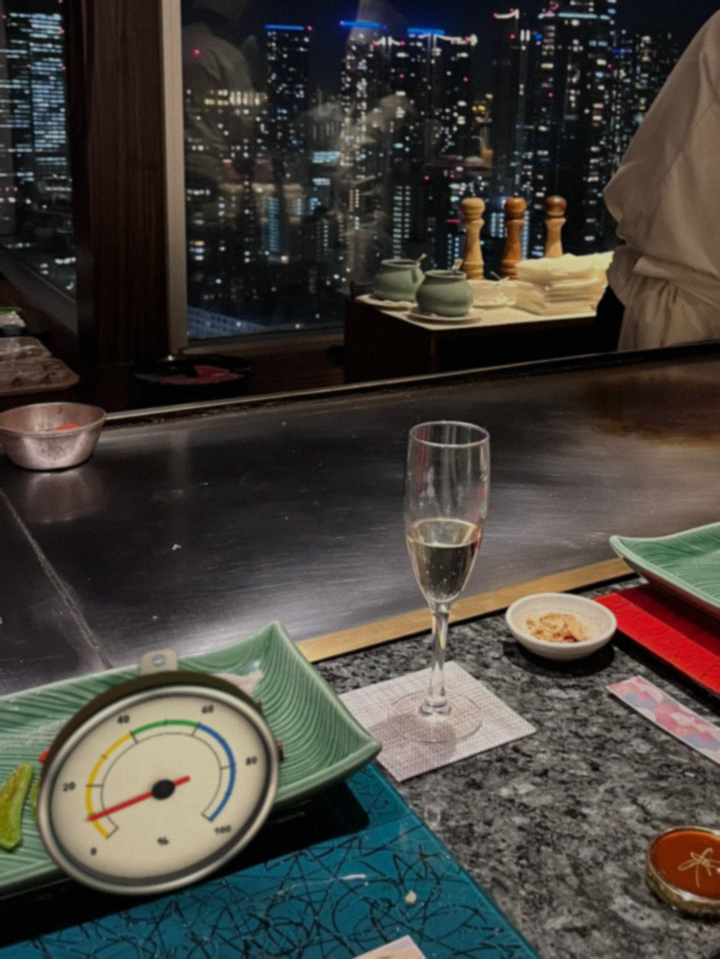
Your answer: 10 %
